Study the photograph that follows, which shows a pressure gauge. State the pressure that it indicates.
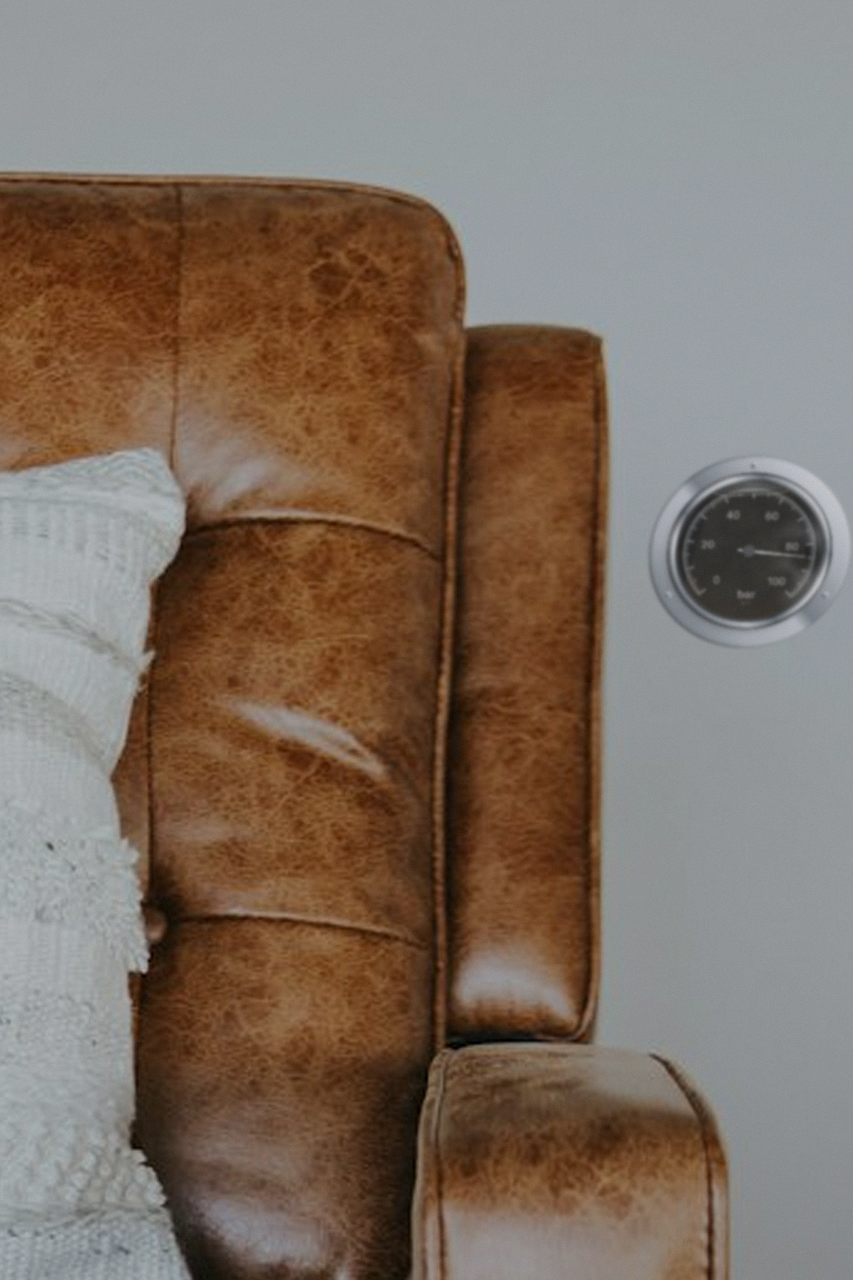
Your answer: 85 bar
